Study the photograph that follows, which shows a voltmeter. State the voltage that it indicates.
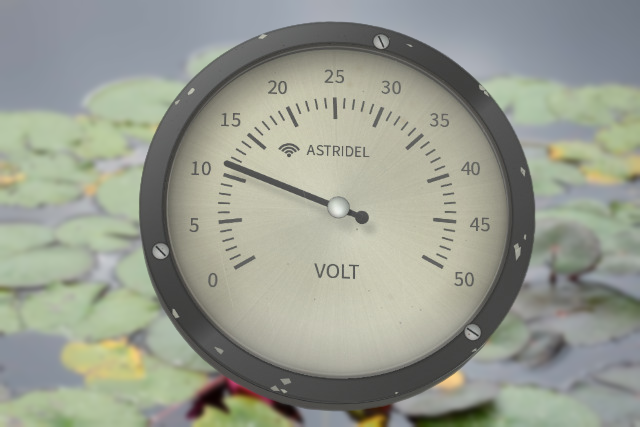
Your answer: 11 V
